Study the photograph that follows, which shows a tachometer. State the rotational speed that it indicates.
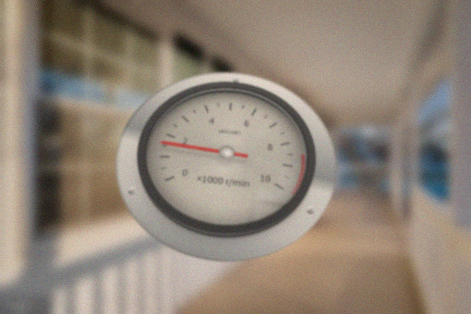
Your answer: 1500 rpm
